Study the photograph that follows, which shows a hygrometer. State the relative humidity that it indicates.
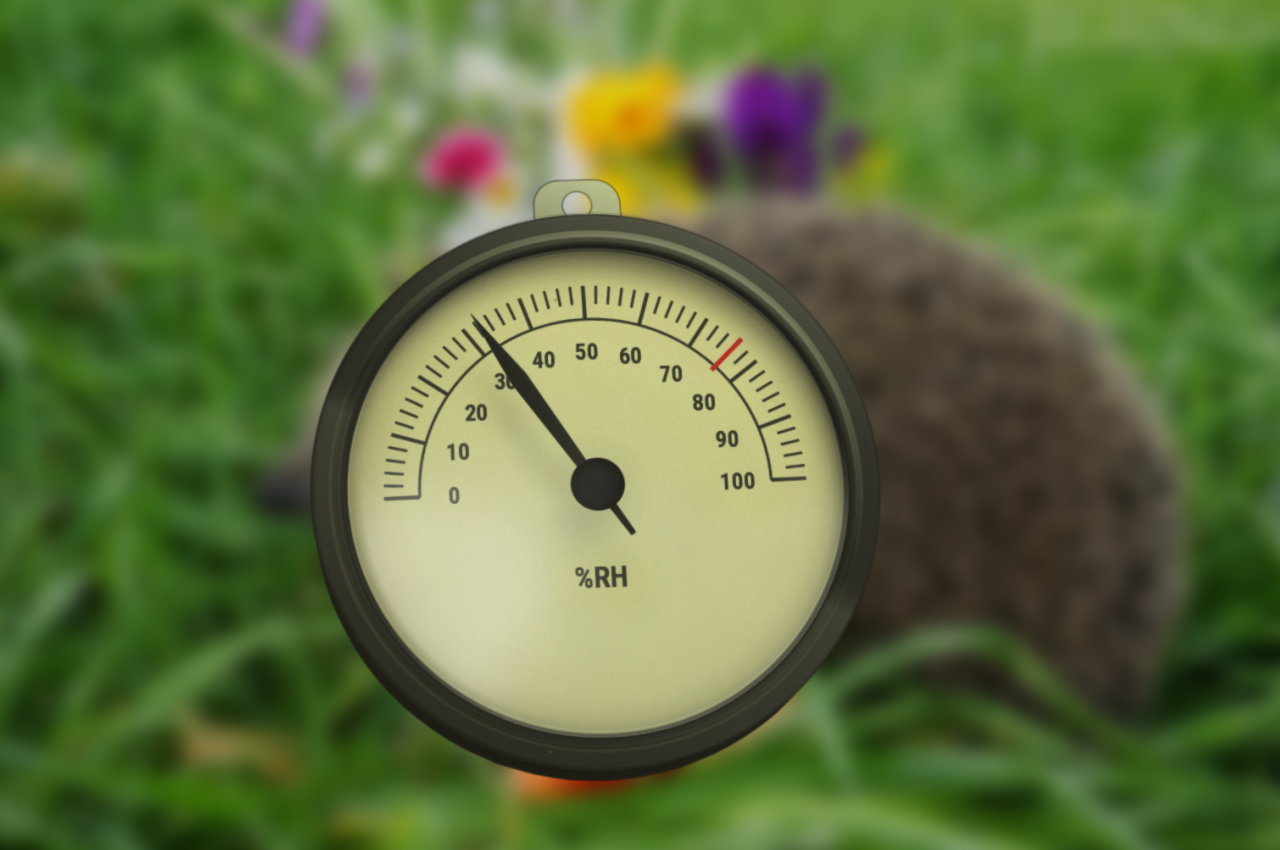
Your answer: 32 %
